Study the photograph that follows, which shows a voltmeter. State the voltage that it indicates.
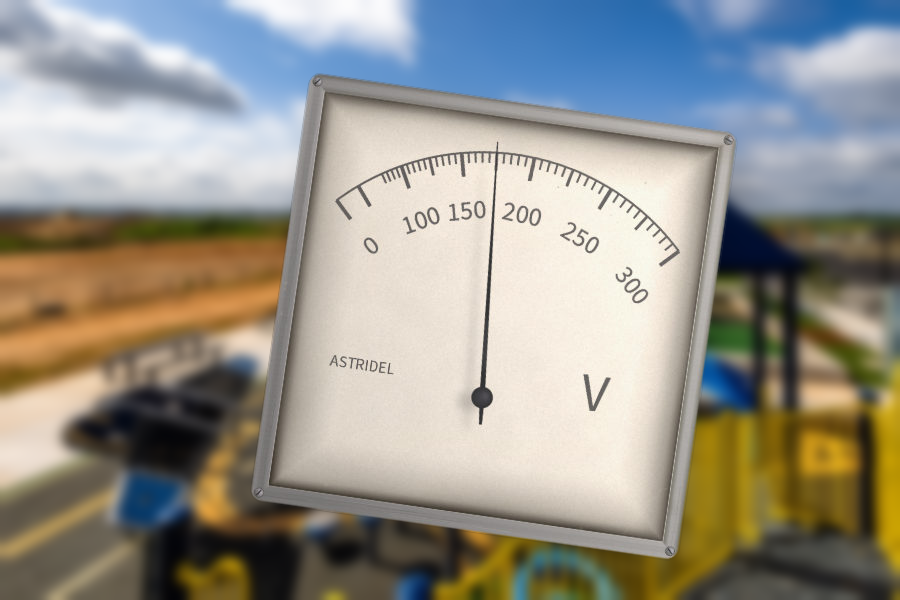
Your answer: 175 V
